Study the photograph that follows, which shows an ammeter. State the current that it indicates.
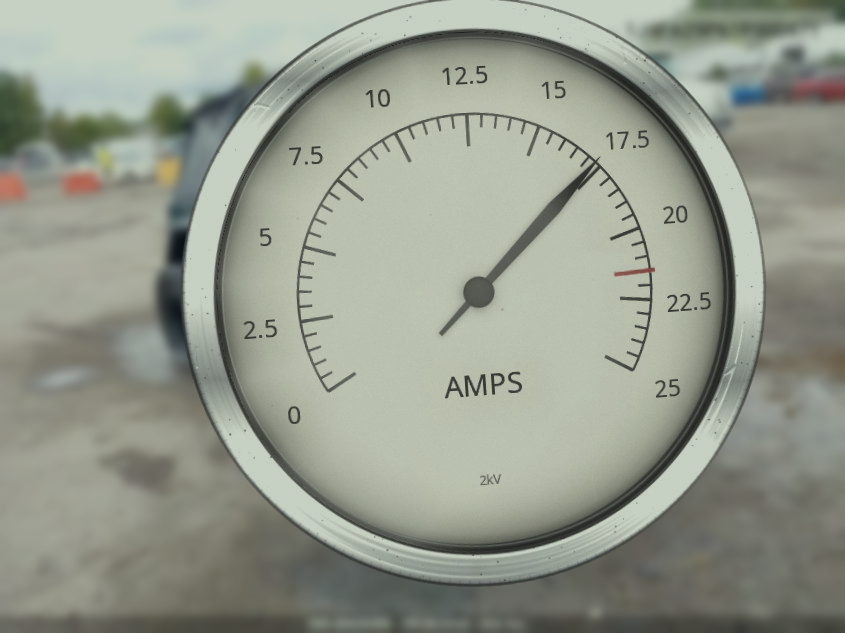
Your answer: 17.25 A
